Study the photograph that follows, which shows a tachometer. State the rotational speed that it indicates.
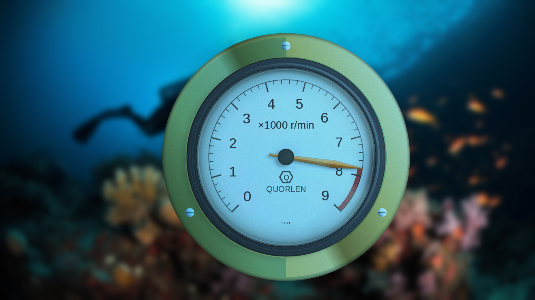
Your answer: 7800 rpm
